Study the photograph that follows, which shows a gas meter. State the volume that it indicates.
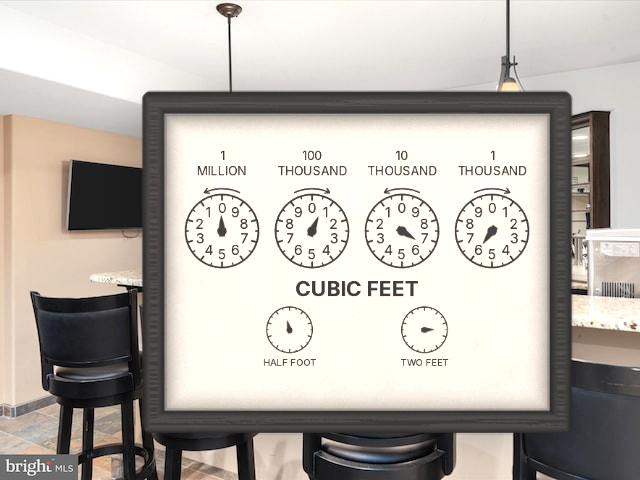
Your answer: 6600 ft³
